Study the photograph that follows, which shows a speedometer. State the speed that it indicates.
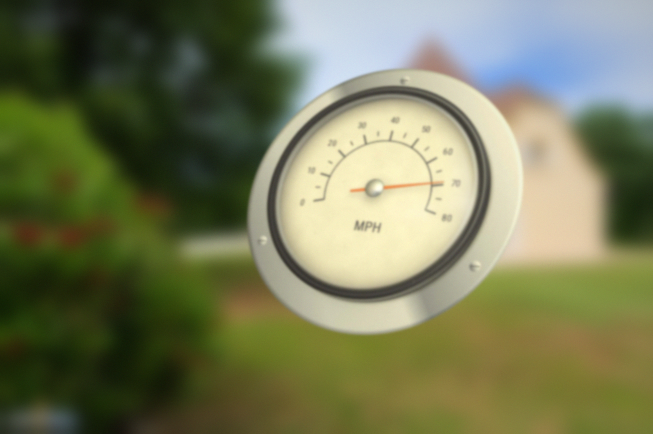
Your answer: 70 mph
